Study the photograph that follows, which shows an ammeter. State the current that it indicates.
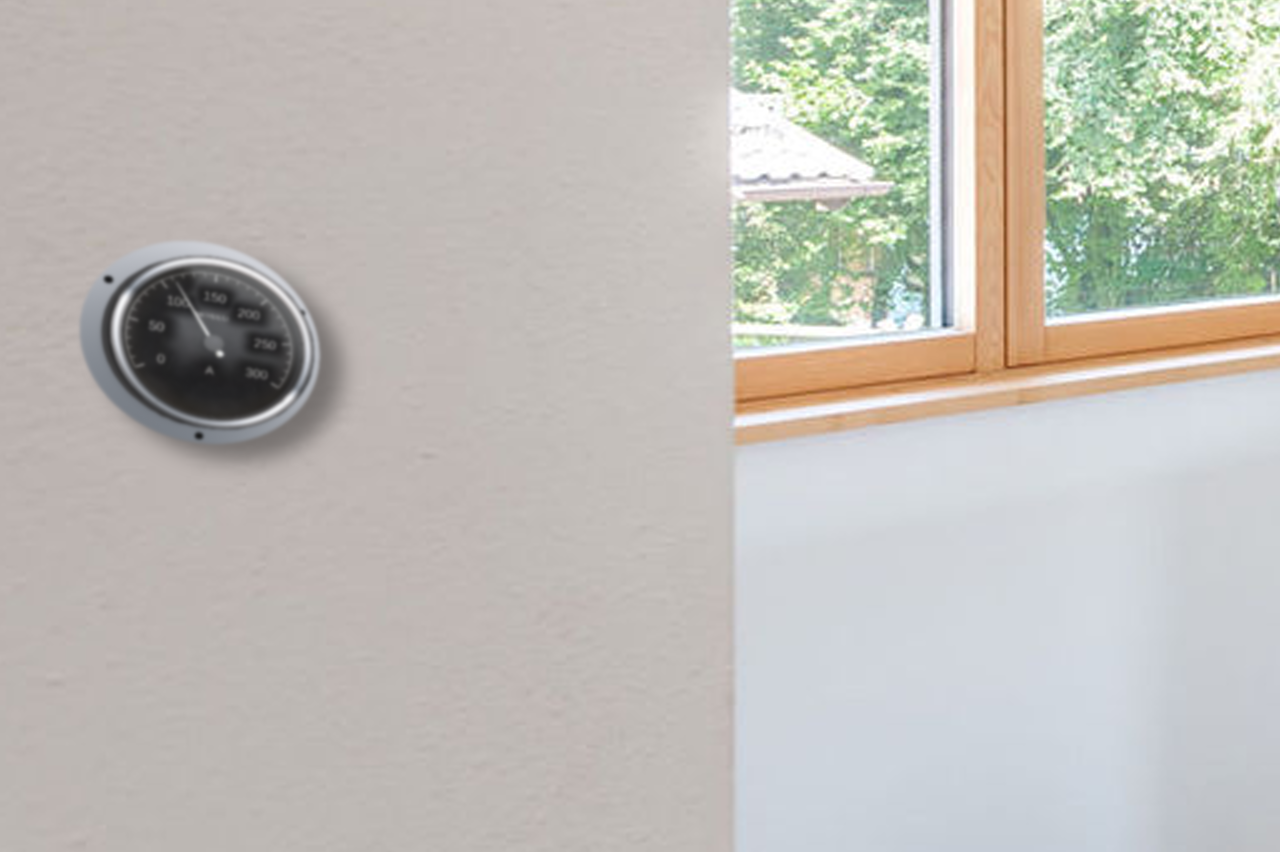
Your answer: 110 A
